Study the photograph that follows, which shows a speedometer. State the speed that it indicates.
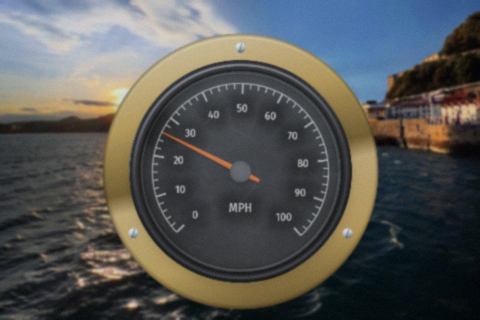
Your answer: 26 mph
